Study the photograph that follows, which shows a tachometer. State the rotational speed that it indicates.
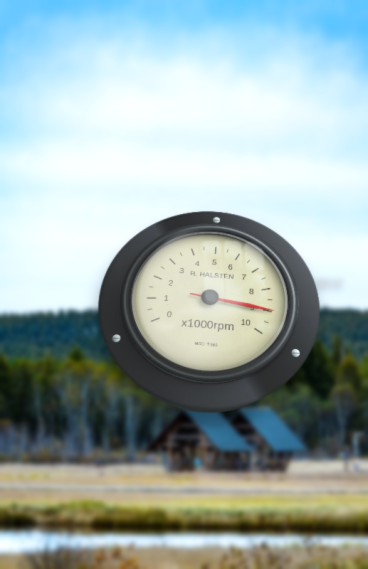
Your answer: 9000 rpm
